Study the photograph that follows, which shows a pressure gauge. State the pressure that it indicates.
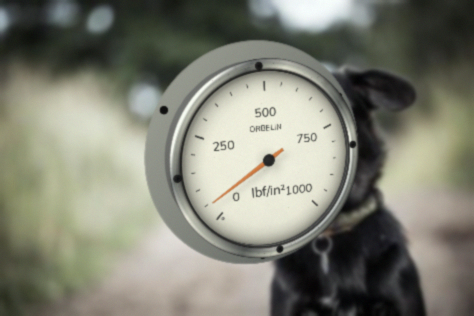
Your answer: 50 psi
